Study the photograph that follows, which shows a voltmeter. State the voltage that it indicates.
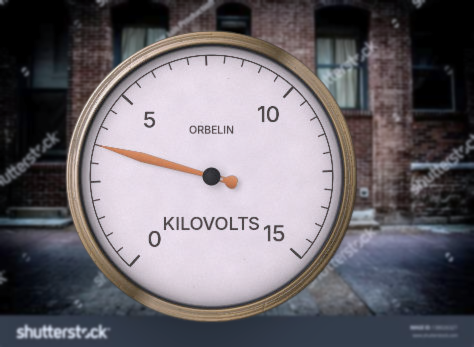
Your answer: 3.5 kV
